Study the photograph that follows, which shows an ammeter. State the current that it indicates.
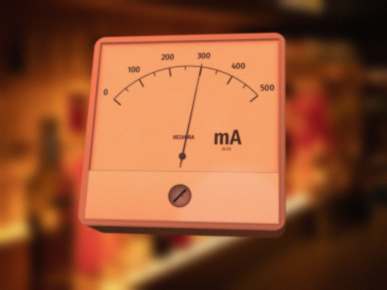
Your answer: 300 mA
